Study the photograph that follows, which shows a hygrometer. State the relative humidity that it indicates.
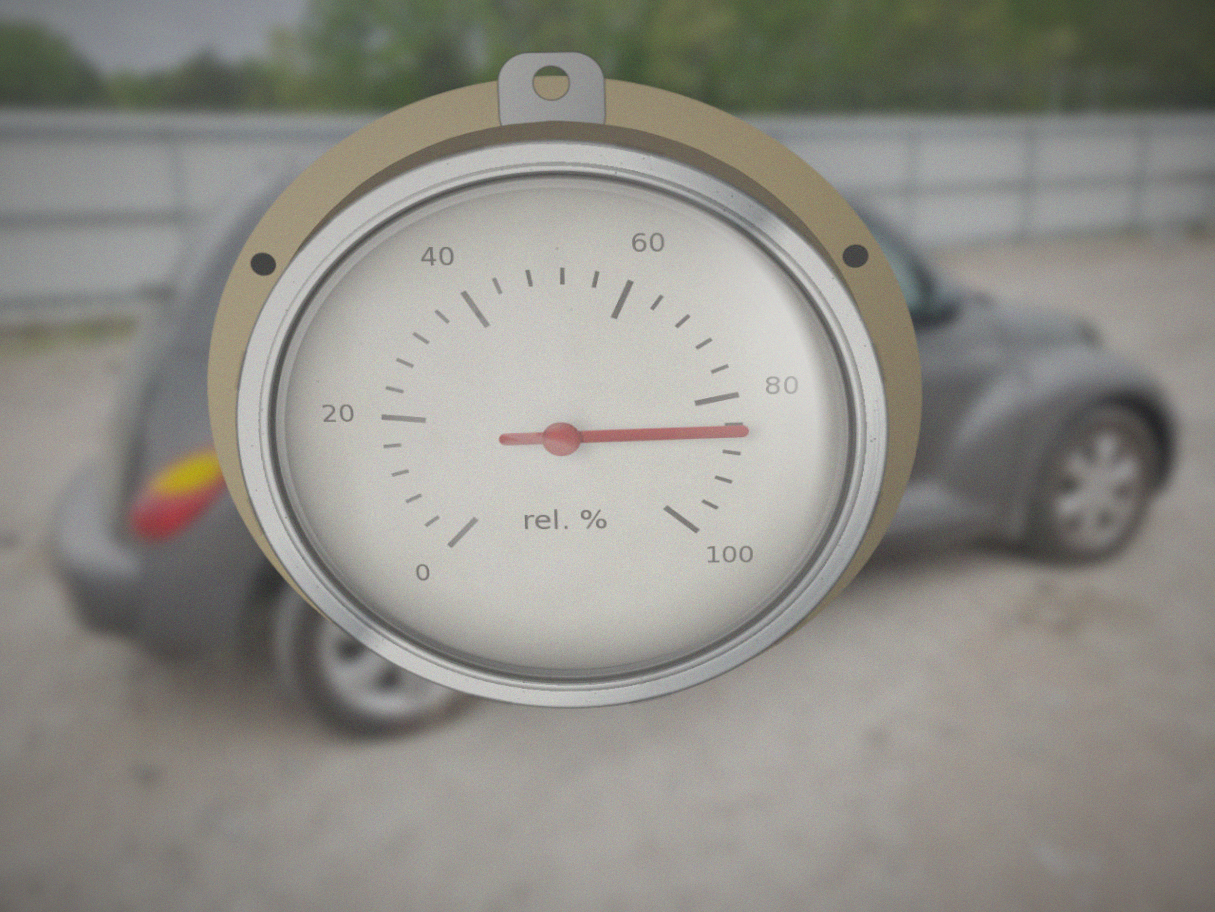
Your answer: 84 %
